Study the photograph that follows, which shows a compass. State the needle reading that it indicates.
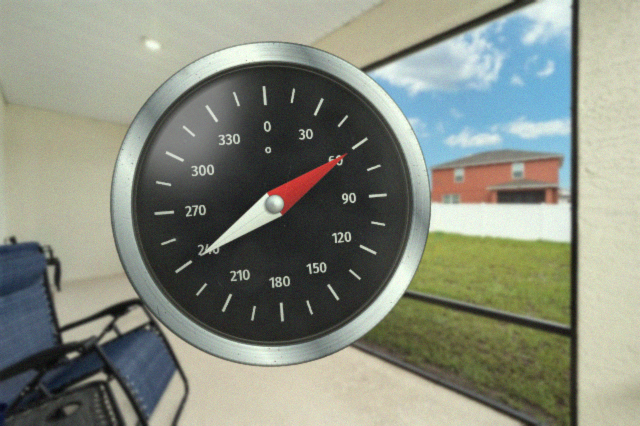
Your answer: 60 °
